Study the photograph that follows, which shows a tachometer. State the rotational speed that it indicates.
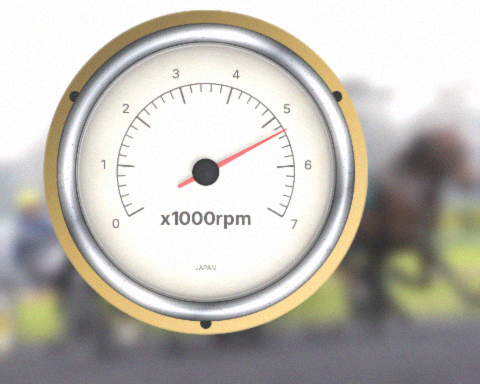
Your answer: 5300 rpm
